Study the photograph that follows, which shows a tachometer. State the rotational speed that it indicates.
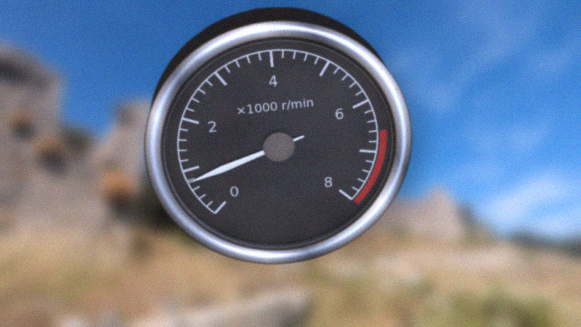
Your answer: 800 rpm
